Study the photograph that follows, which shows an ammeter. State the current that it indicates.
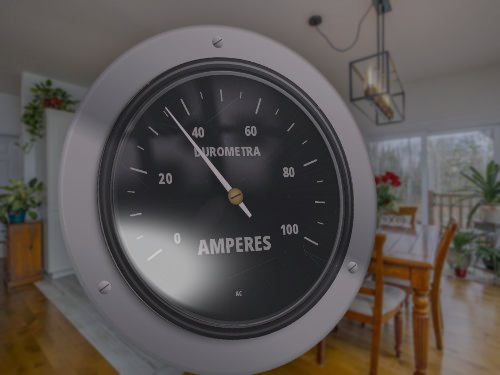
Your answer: 35 A
